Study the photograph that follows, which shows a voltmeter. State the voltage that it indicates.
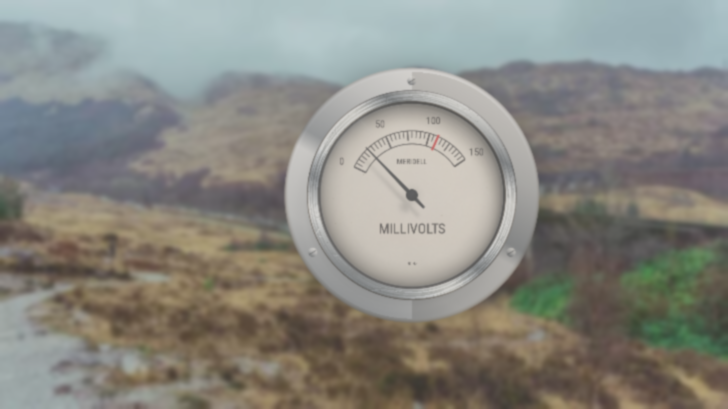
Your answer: 25 mV
